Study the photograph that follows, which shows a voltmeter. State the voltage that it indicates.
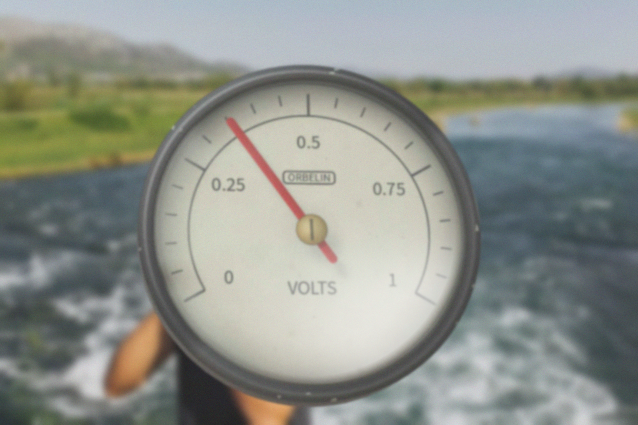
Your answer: 0.35 V
